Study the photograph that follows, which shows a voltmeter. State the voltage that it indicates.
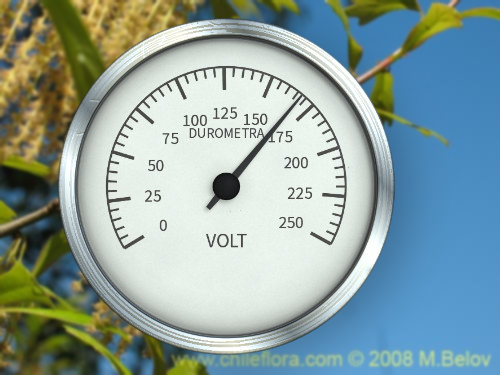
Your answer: 167.5 V
